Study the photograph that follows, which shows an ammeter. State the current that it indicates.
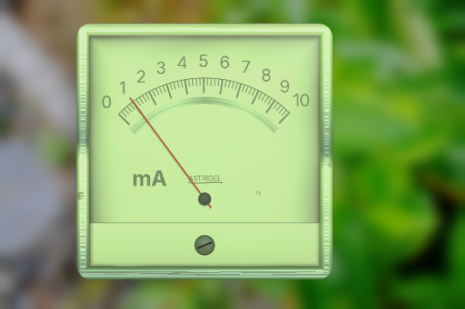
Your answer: 1 mA
